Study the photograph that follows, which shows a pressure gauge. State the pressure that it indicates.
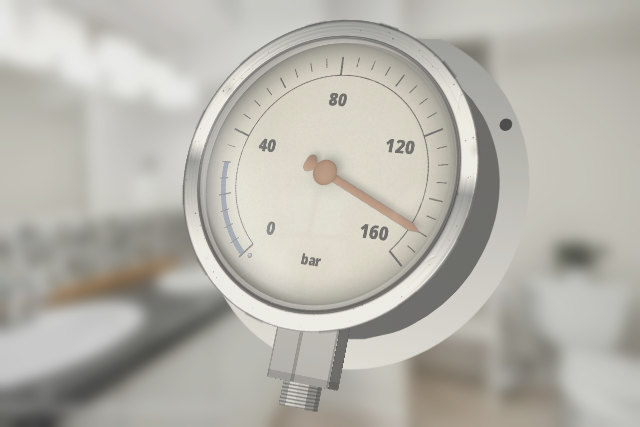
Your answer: 150 bar
